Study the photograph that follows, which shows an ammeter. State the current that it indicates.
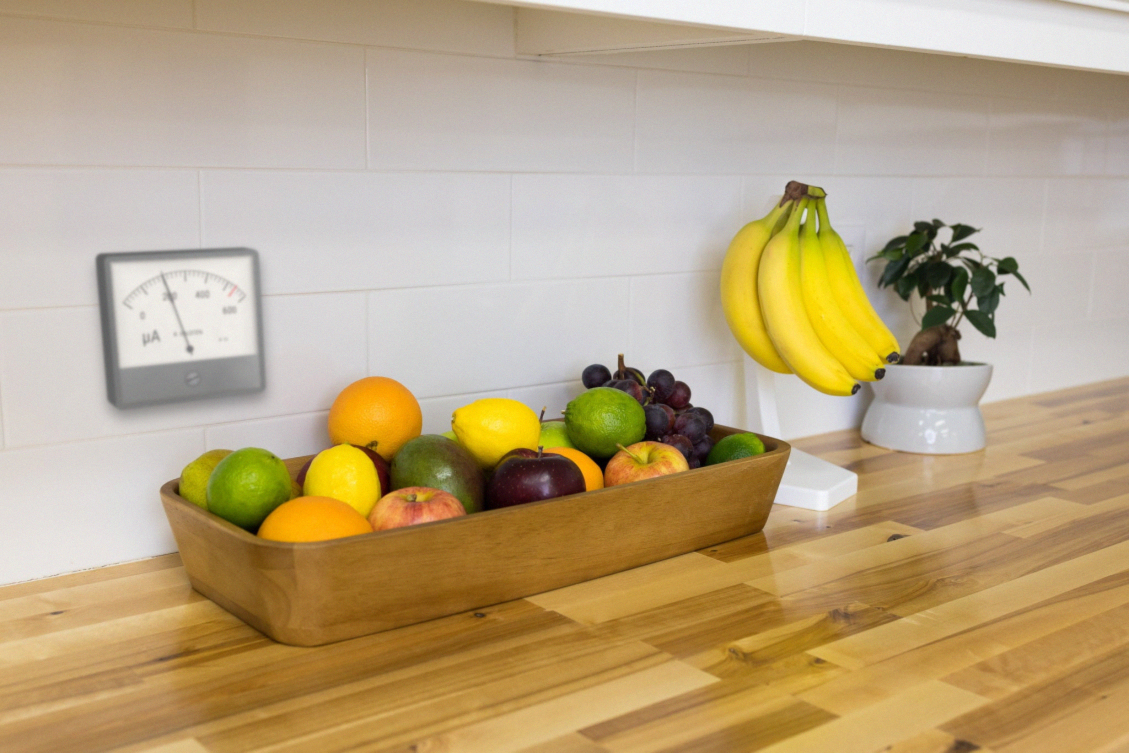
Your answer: 200 µA
